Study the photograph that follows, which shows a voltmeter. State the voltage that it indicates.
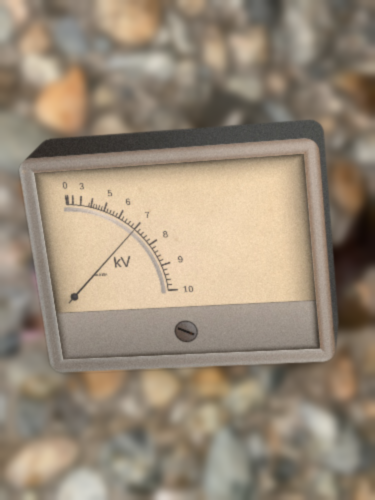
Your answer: 7 kV
